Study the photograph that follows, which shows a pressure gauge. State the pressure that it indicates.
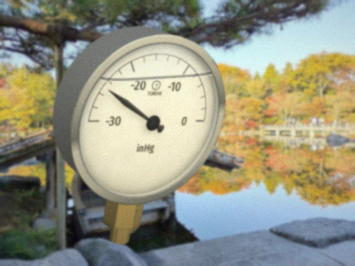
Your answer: -25 inHg
